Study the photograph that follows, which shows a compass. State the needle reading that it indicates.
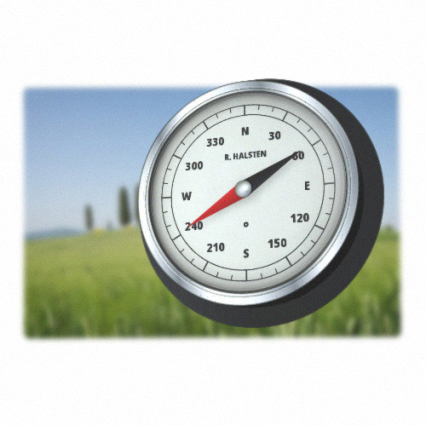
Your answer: 240 °
